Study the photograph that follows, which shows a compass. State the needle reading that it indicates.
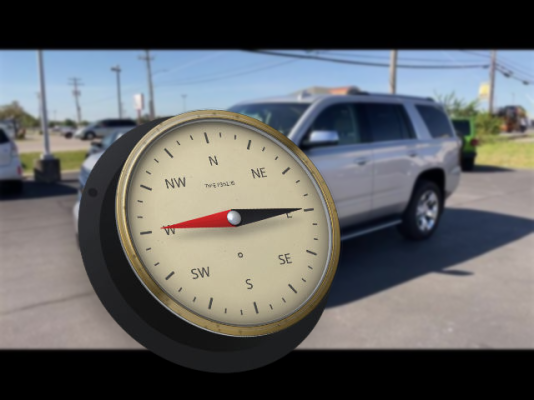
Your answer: 270 °
